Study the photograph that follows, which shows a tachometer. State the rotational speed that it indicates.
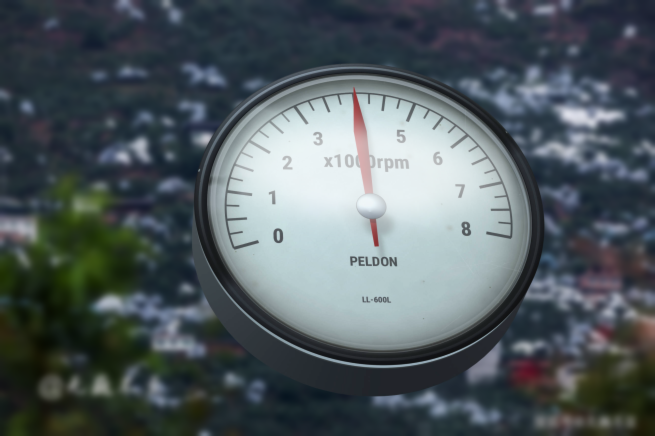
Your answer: 4000 rpm
